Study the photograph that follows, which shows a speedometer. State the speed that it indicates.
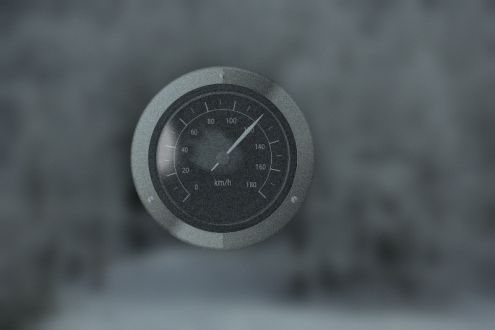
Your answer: 120 km/h
